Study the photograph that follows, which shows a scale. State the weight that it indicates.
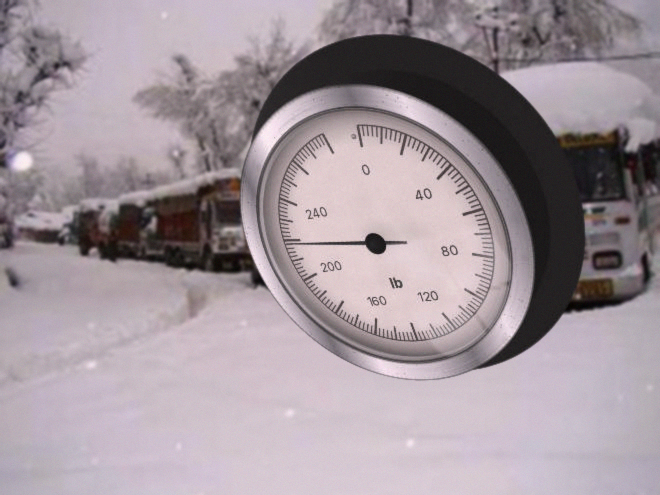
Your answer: 220 lb
